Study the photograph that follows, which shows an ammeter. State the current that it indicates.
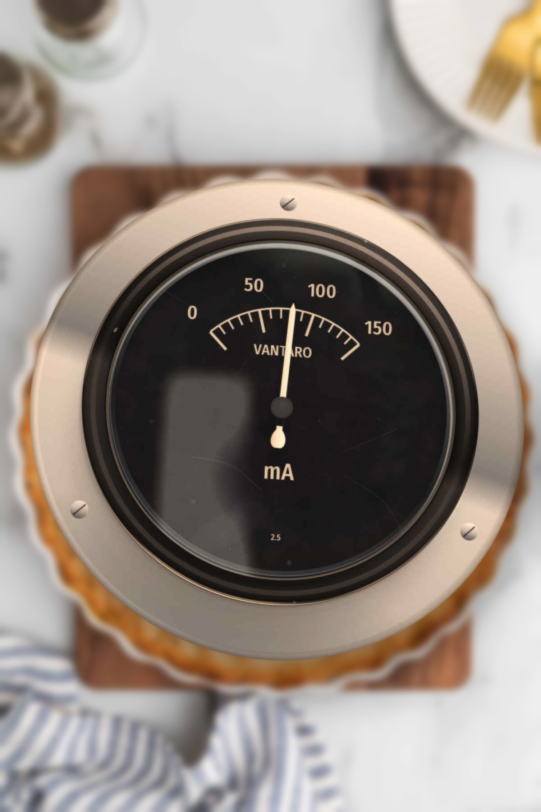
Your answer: 80 mA
